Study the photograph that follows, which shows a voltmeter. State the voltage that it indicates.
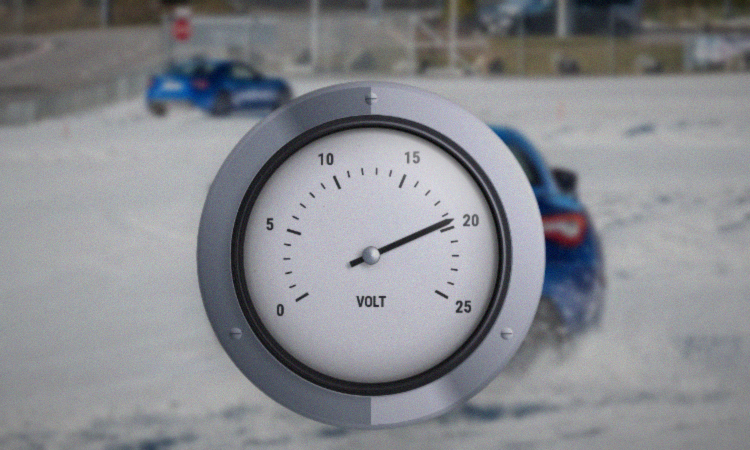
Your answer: 19.5 V
